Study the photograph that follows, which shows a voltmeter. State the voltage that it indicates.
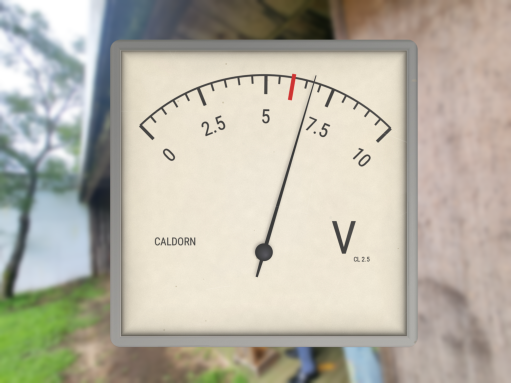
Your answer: 6.75 V
